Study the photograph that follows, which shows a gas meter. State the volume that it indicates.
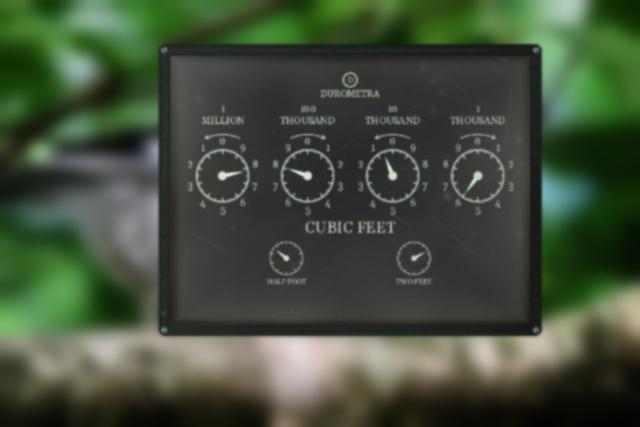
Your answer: 780600 ft³
